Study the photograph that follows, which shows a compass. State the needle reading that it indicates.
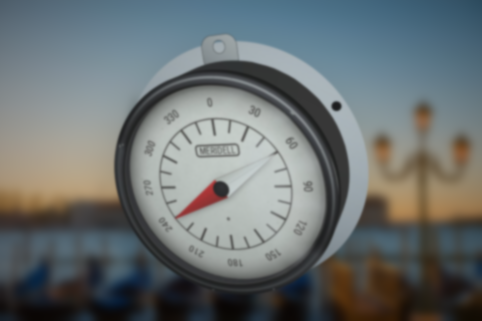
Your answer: 240 °
